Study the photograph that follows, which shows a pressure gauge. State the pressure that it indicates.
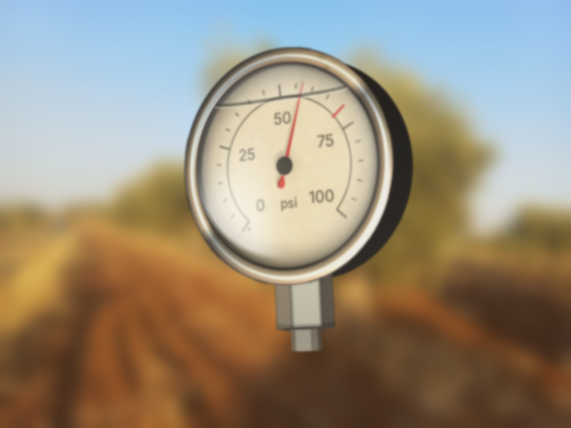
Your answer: 57.5 psi
